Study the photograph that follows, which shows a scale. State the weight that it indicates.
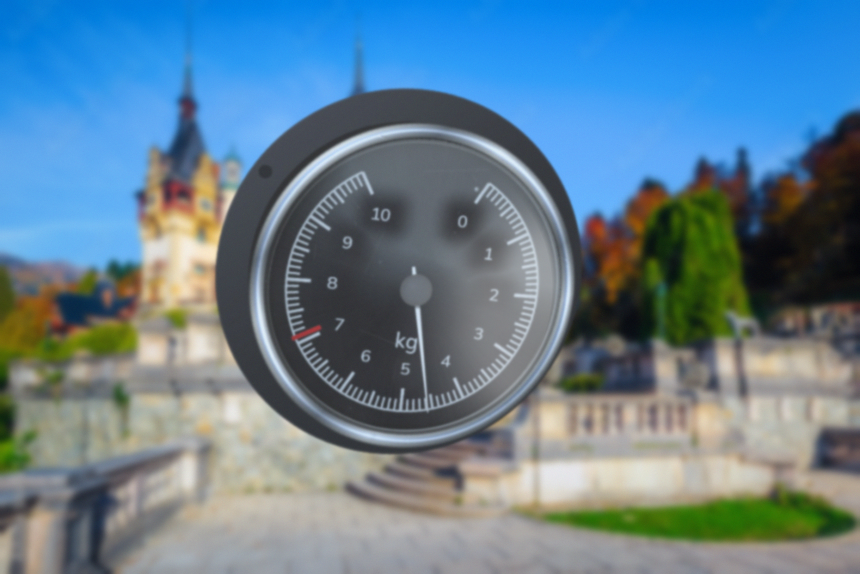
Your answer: 4.6 kg
